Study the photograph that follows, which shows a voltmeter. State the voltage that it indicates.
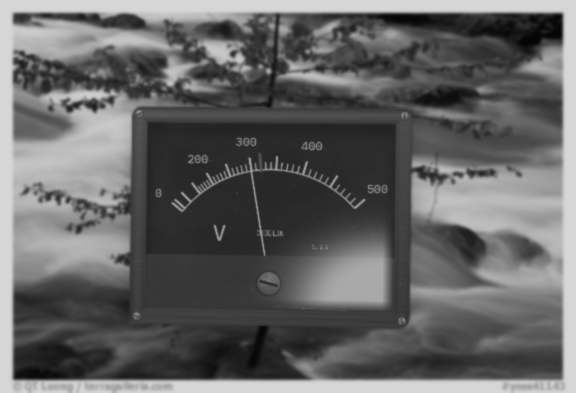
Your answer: 300 V
